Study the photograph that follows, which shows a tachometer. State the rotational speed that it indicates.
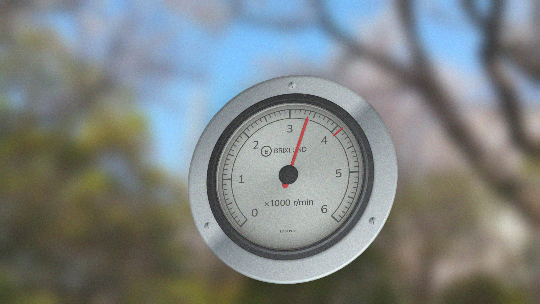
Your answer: 3400 rpm
